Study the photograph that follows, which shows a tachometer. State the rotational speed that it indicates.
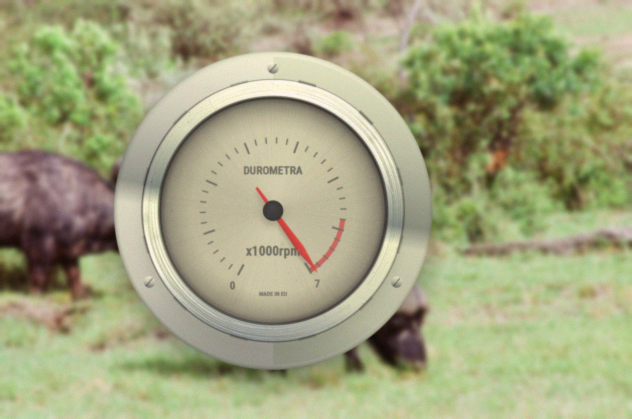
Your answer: 6900 rpm
